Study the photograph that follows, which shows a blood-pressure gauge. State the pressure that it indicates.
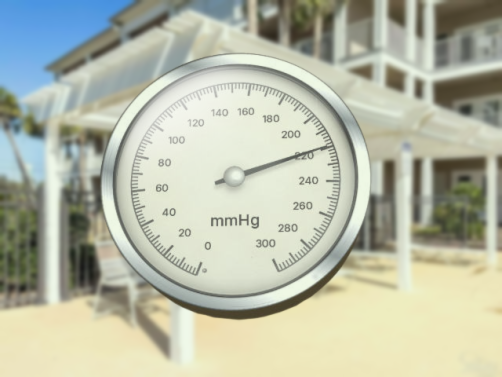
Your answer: 220 mmHg
